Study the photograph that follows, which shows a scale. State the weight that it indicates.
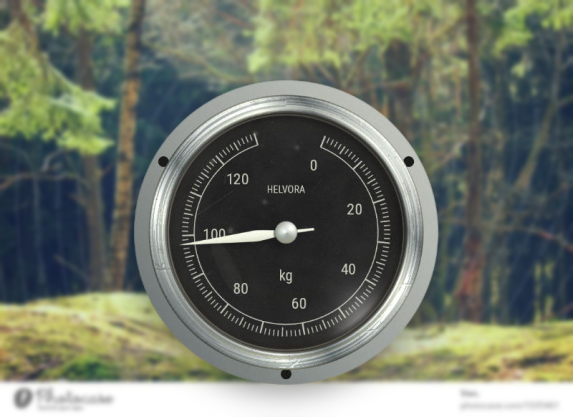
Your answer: 98 kg
